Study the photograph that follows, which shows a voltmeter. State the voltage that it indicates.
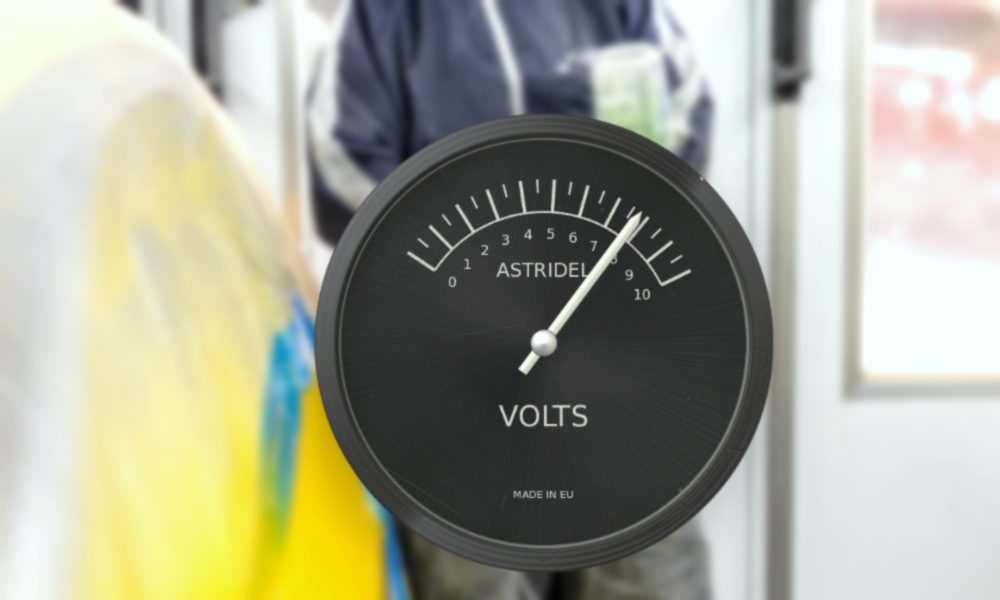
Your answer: 7.75 V
